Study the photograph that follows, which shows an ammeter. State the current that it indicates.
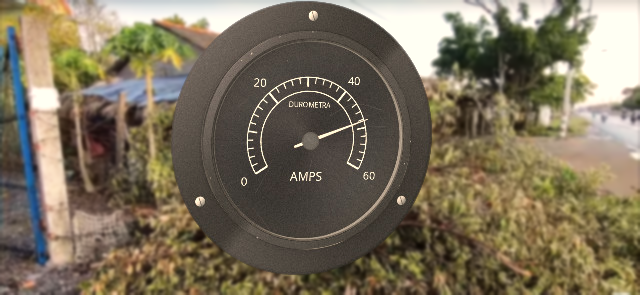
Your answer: 48 A
